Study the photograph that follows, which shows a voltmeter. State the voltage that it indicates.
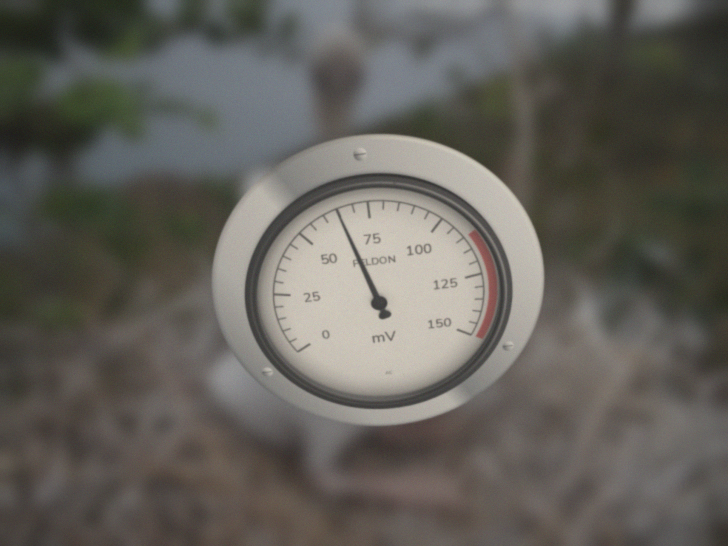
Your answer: 65 mV
